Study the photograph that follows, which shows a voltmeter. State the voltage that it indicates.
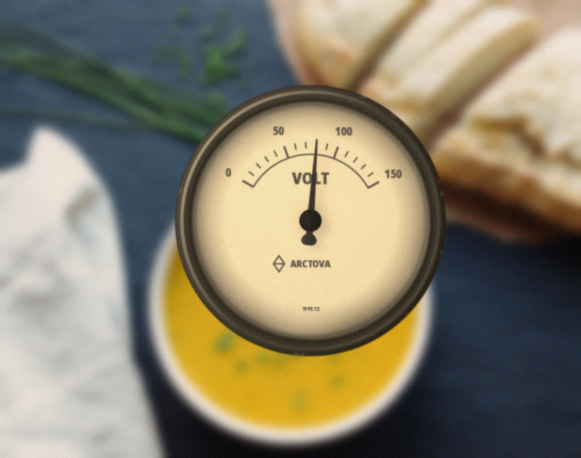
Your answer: 80 V
